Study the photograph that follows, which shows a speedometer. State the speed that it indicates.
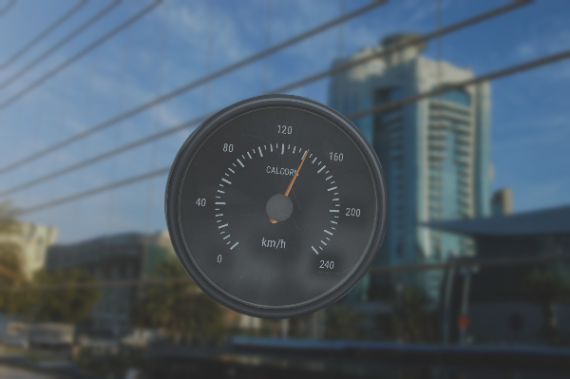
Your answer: 140 km/h
